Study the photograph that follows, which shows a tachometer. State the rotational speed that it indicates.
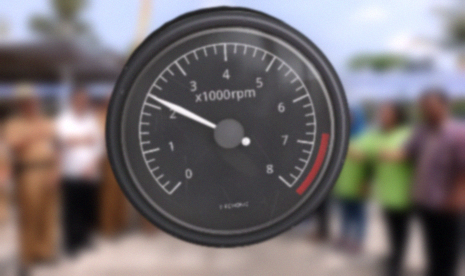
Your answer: 2200 rpm
